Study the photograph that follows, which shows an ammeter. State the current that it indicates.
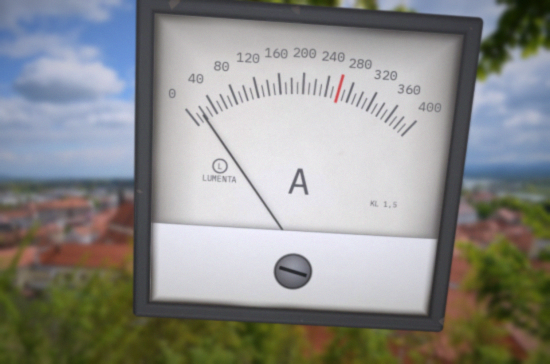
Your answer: 20 A
